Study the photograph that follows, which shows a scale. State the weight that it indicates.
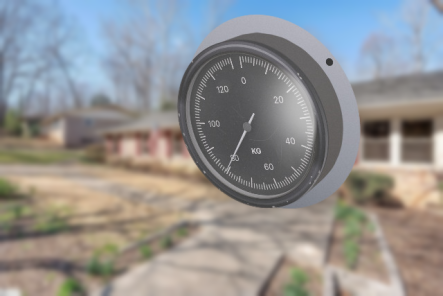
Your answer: 80 kg
